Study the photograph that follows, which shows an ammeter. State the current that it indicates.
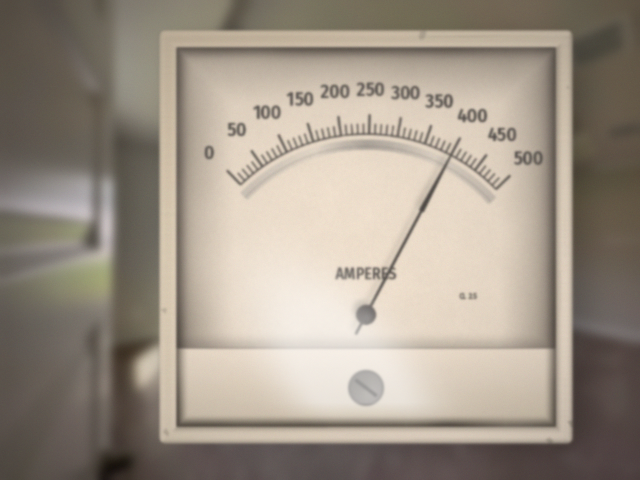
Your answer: 400 A
